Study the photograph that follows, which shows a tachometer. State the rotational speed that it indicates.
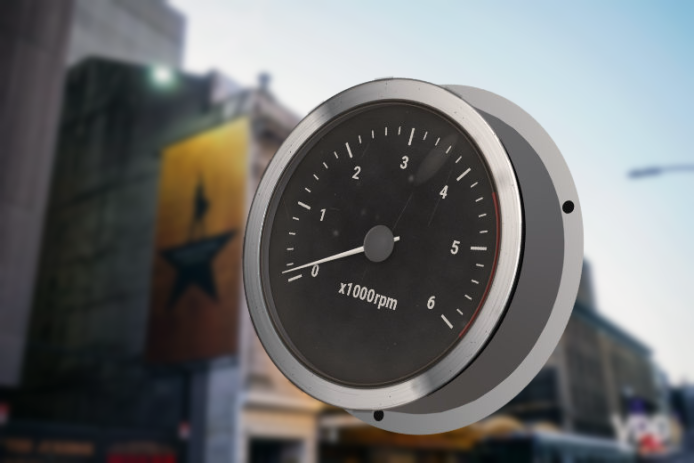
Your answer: 100 rpm
